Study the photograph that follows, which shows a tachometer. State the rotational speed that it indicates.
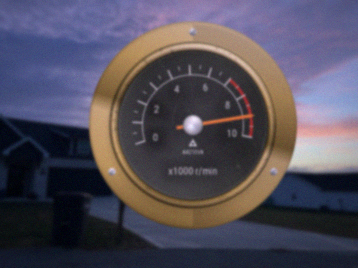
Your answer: 9000 rpm
